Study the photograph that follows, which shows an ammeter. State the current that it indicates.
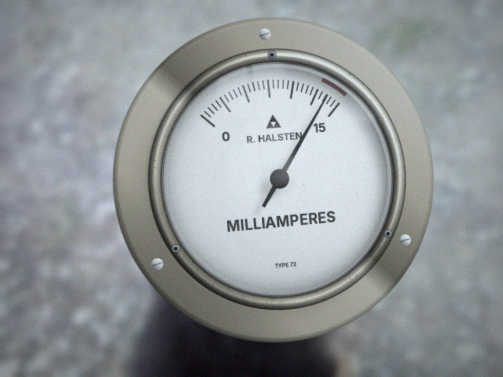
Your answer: 13.5 mA
